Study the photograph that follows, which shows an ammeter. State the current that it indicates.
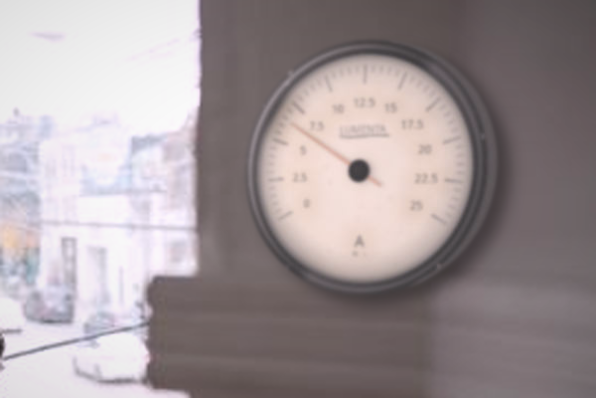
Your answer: 6.5 A
